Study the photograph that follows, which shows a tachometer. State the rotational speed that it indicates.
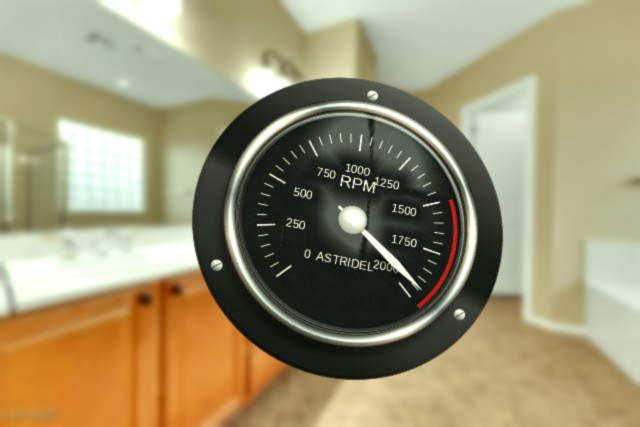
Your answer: 1950 rpm
